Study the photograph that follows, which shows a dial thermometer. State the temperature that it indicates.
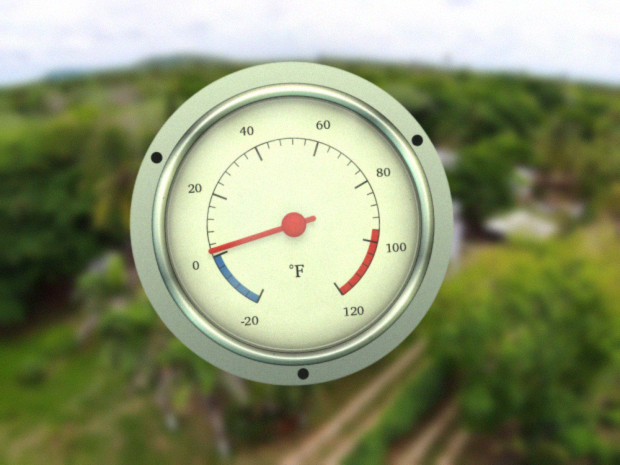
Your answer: 2 °F
